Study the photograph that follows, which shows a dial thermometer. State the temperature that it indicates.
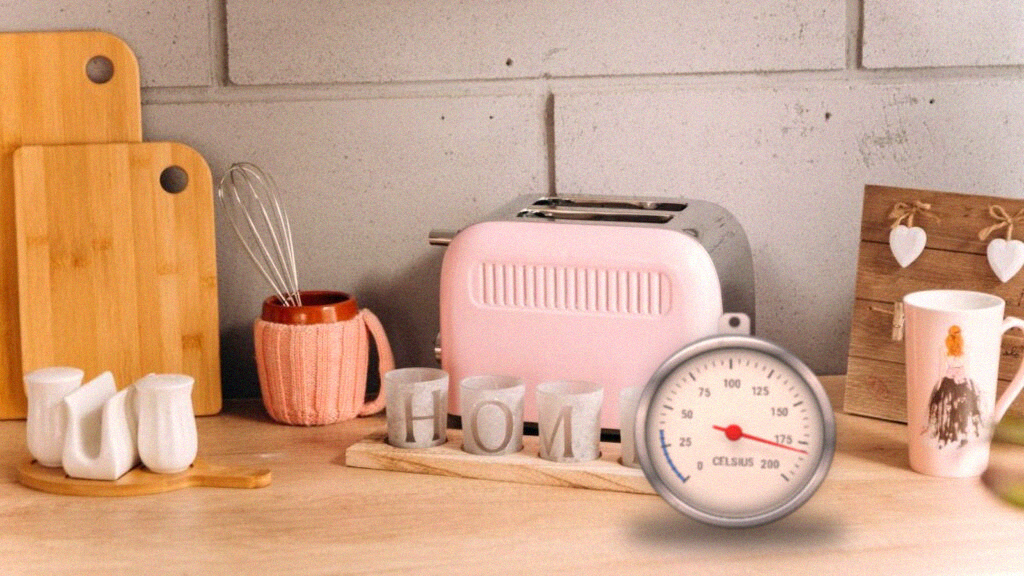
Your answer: 180 °C
